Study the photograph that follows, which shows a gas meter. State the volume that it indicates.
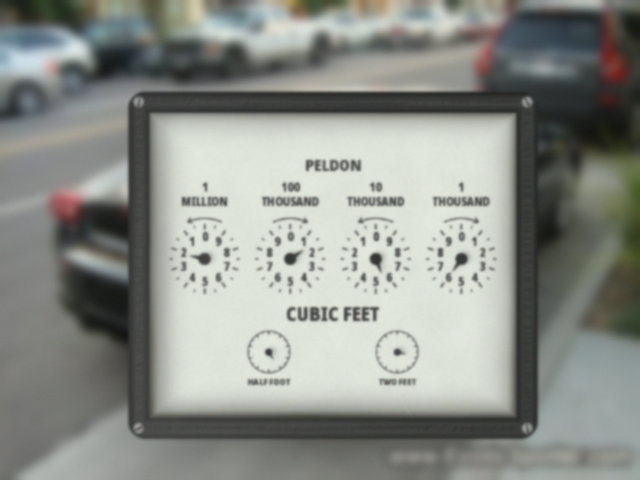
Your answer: 215600 ft³
